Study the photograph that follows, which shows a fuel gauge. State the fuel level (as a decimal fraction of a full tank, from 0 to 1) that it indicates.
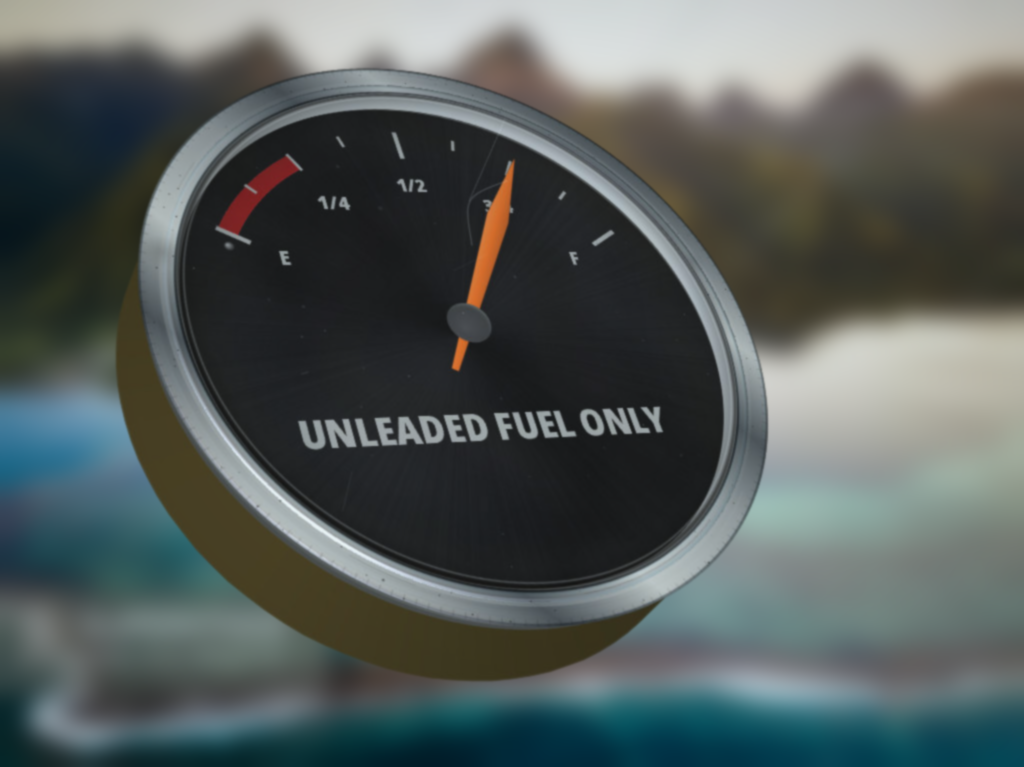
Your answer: 0.75
